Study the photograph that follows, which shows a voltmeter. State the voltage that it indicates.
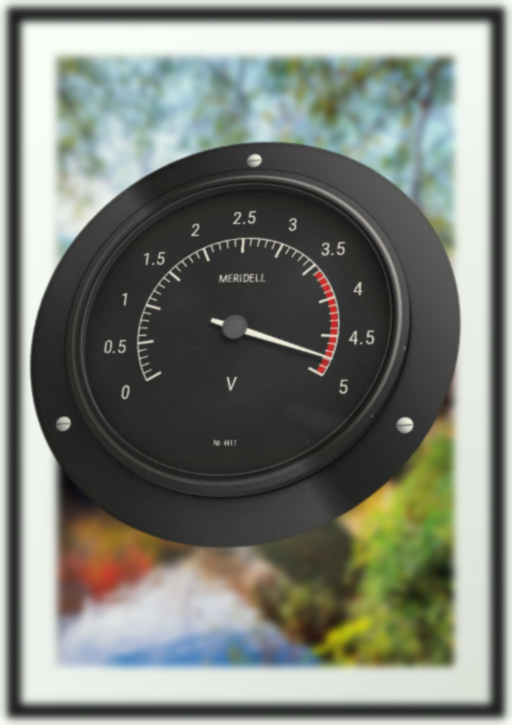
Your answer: 4.8 V
